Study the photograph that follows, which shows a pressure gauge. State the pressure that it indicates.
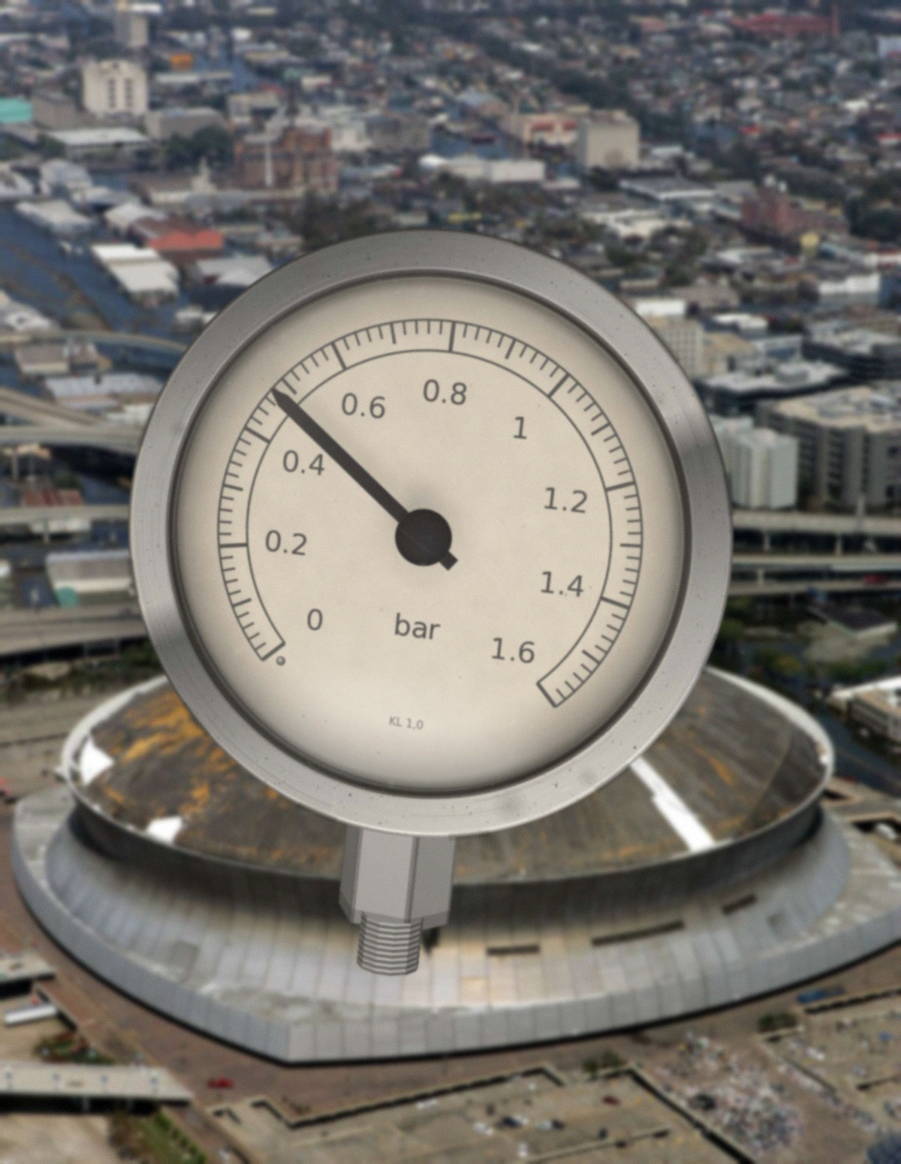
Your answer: 0.48 bar
